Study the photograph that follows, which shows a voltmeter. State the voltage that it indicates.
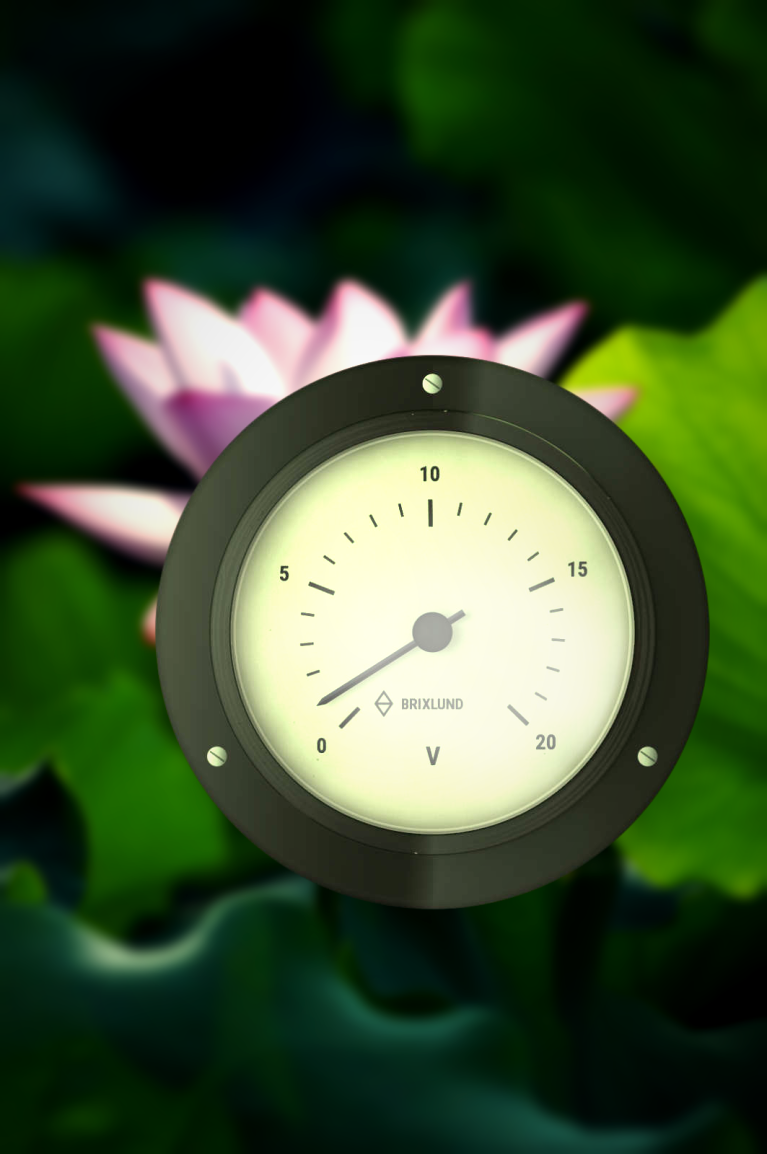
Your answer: 1 V
